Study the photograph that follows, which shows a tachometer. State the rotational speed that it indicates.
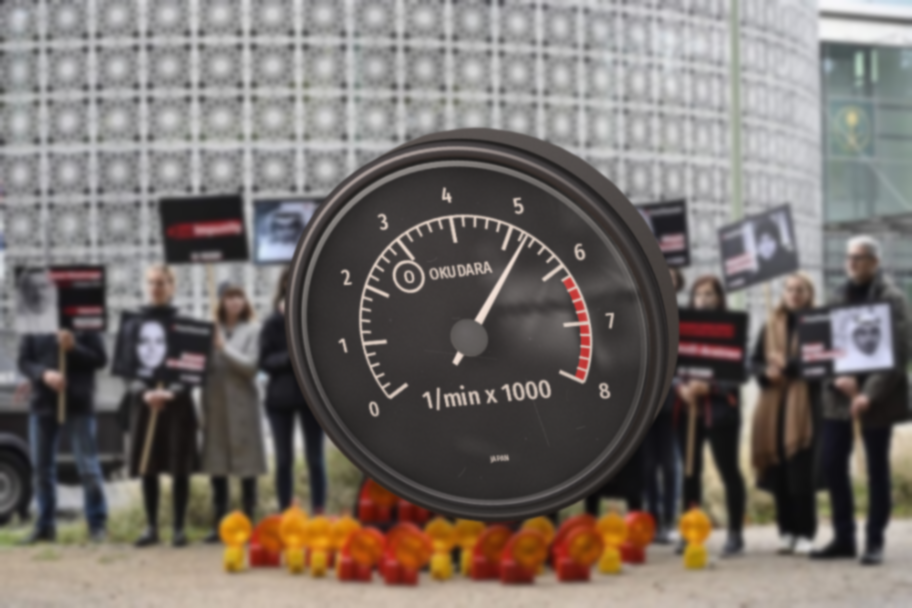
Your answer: 5300 rpm
